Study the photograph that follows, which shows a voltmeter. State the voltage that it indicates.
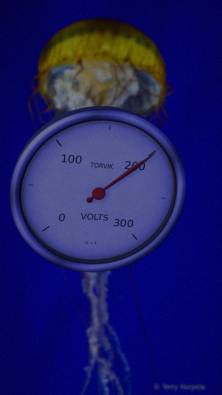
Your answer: 200 V
